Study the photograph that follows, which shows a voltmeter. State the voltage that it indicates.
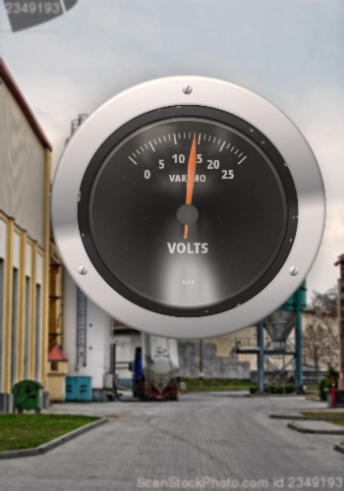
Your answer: 14 V
